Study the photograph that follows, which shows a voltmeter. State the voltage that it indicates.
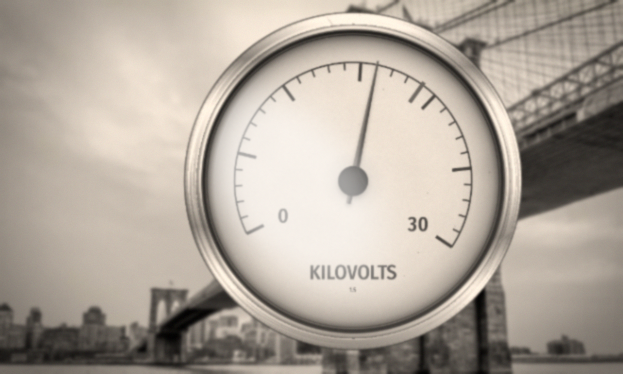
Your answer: 16 kV
